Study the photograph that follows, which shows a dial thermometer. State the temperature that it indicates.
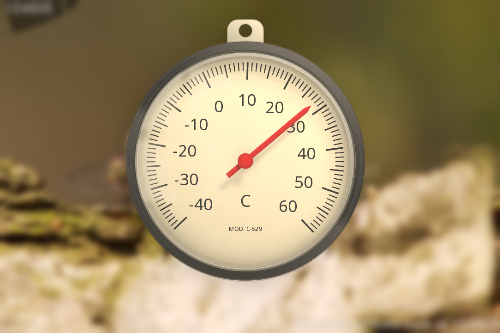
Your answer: 28 °C
